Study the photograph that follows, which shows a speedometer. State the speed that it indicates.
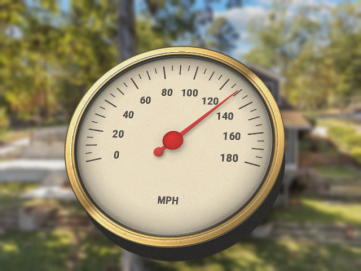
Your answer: 130 mph
